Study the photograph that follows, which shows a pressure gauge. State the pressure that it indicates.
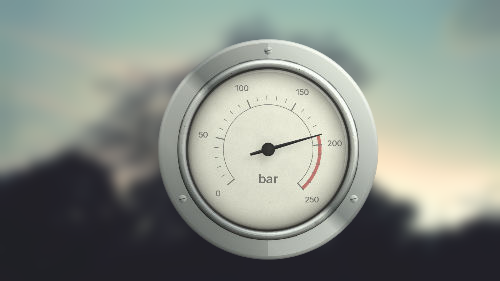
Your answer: 190 bar
